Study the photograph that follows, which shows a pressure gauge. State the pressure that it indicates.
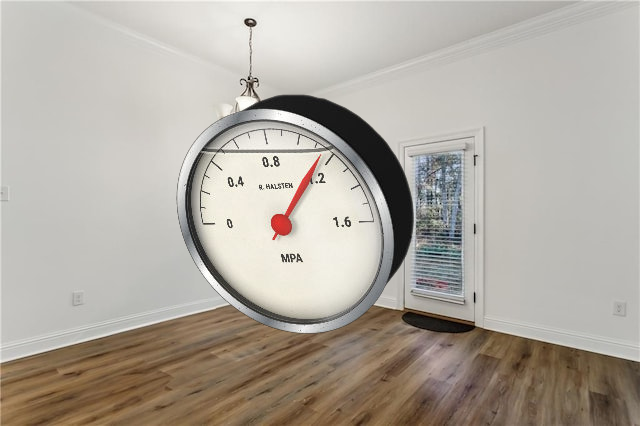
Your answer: 1.15 MPa
